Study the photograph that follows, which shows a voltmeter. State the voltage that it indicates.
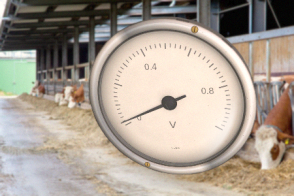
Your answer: 0.02 V
